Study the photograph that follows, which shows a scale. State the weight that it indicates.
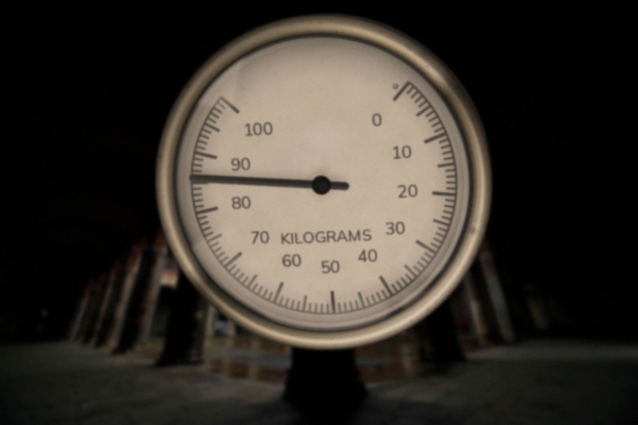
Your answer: 86 kg
